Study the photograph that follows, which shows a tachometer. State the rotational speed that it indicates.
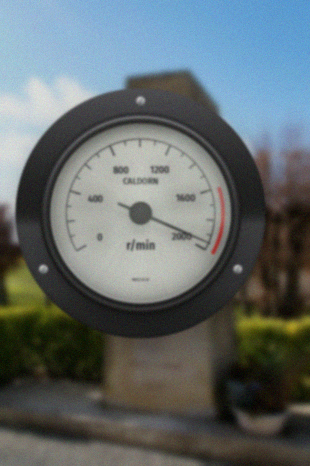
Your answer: 1950 rpm
